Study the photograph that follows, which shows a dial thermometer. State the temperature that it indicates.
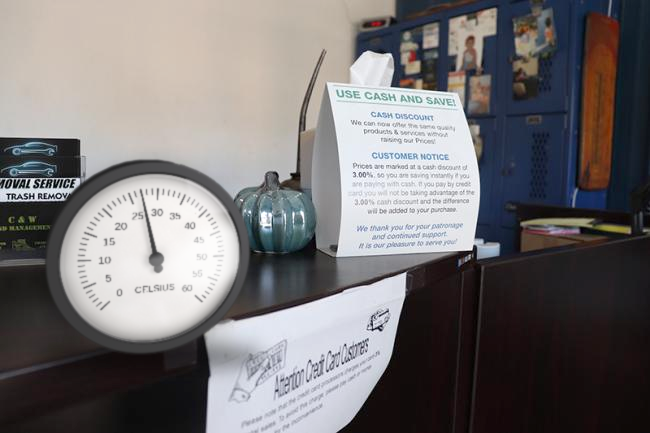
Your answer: 27 °C
